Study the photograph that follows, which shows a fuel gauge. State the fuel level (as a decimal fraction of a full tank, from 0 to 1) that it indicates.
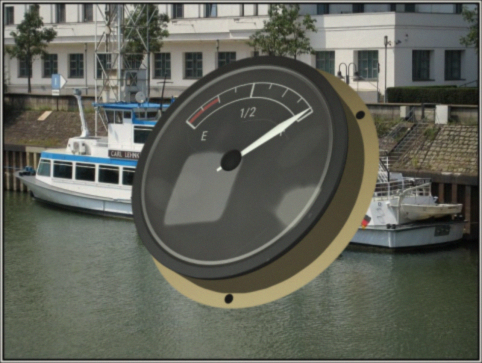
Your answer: 1
